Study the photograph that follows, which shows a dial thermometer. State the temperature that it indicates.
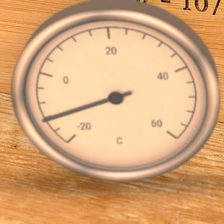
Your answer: -12 °C
